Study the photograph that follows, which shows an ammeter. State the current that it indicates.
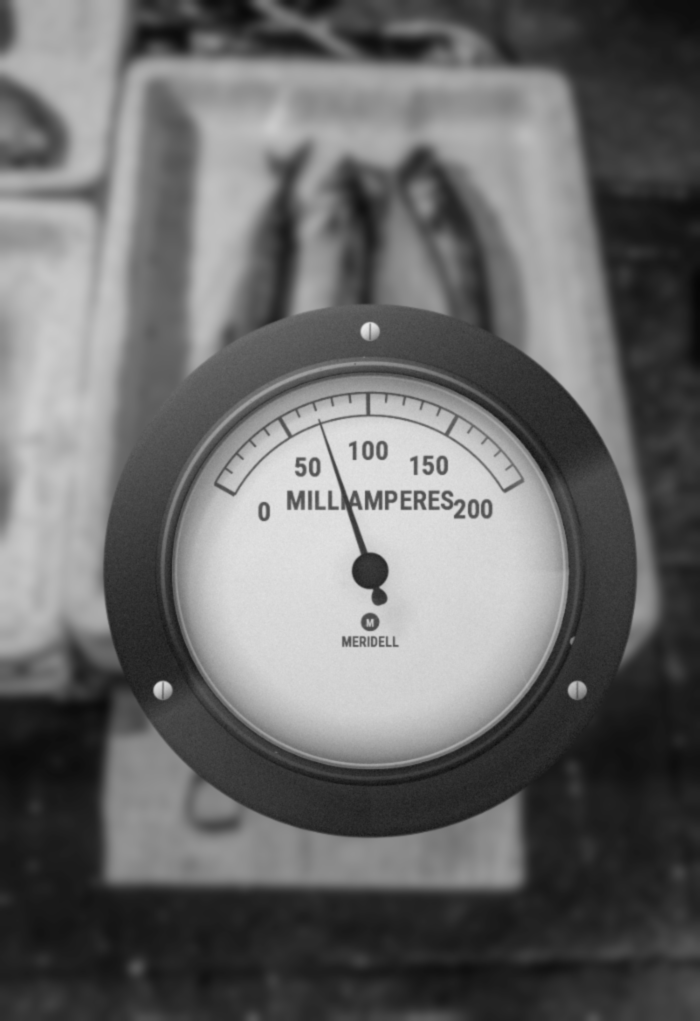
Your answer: 70 mA
